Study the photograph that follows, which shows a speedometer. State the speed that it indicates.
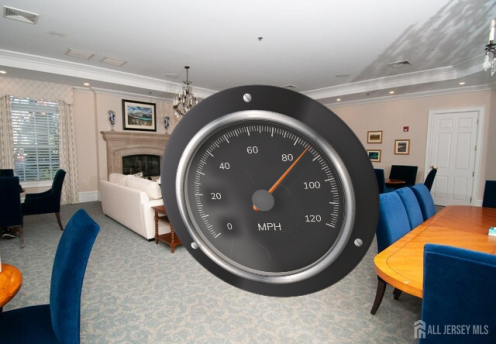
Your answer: 85 mph
